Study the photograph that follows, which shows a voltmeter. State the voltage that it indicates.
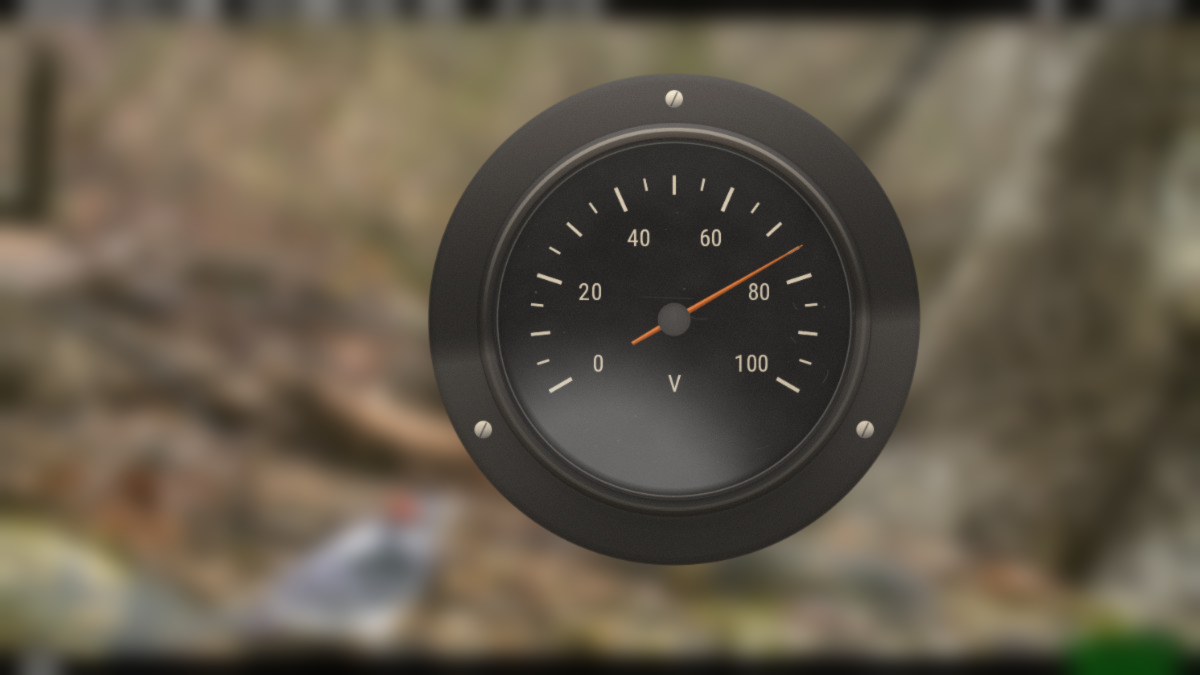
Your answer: 75 V
